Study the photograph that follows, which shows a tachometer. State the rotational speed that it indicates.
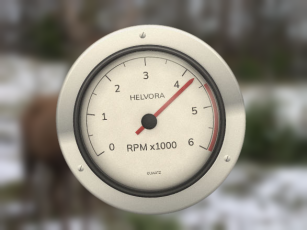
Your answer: 4250 rpm
